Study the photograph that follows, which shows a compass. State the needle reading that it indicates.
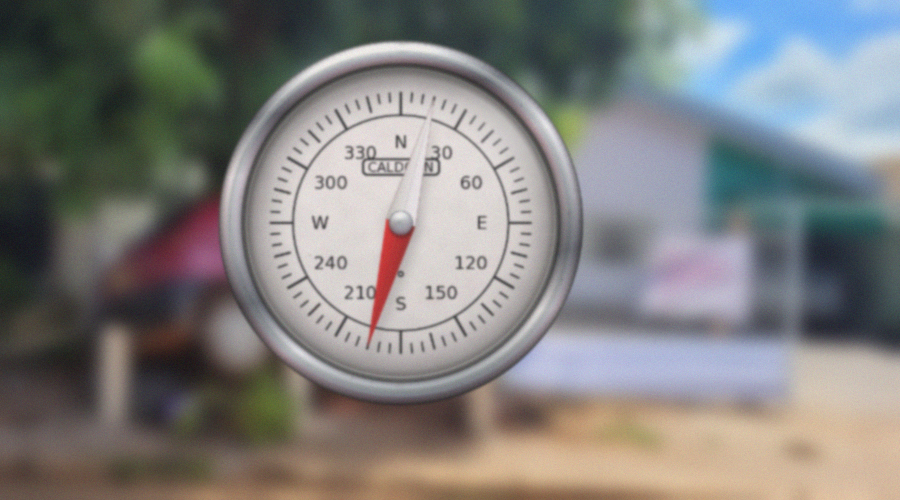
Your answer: 195 °
